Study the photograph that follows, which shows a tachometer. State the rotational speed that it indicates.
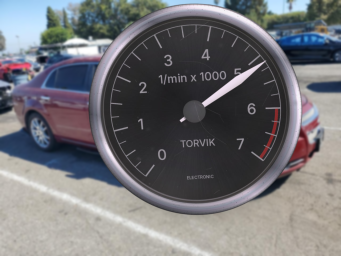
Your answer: 5125 rpm
